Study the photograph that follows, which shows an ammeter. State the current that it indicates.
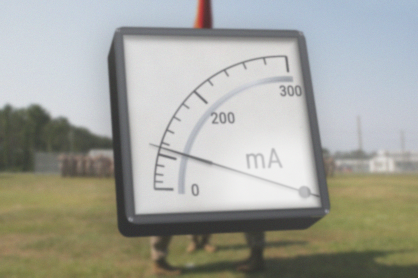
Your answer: 110 mA
